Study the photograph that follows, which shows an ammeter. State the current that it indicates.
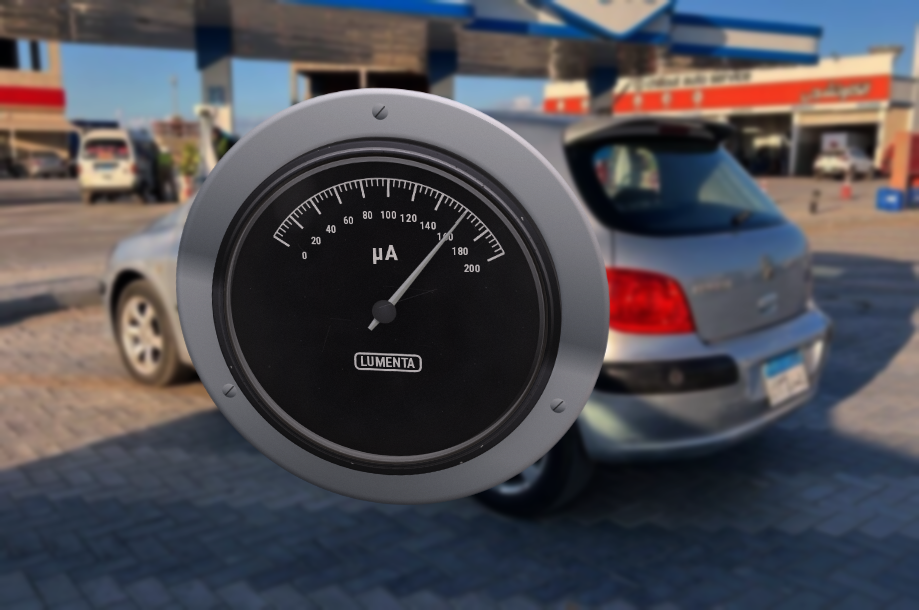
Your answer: 160 µA
